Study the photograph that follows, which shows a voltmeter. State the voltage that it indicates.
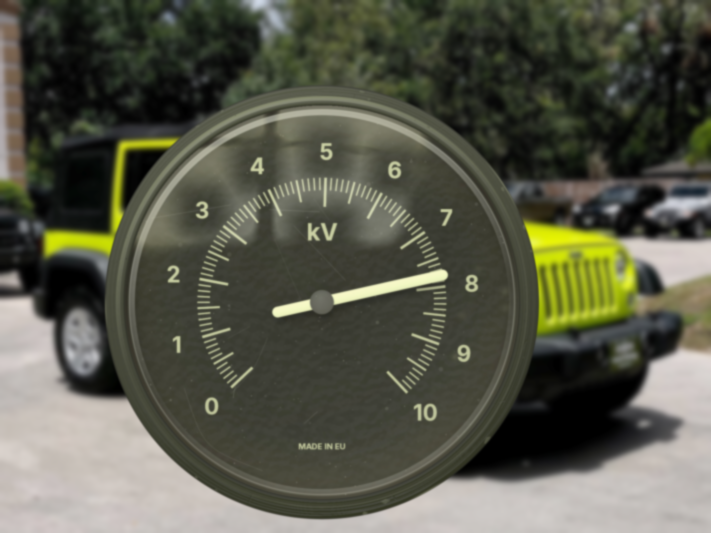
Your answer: 7.8 kV
